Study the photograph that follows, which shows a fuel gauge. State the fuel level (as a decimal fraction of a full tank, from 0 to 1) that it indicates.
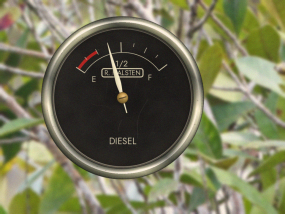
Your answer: 0.375
